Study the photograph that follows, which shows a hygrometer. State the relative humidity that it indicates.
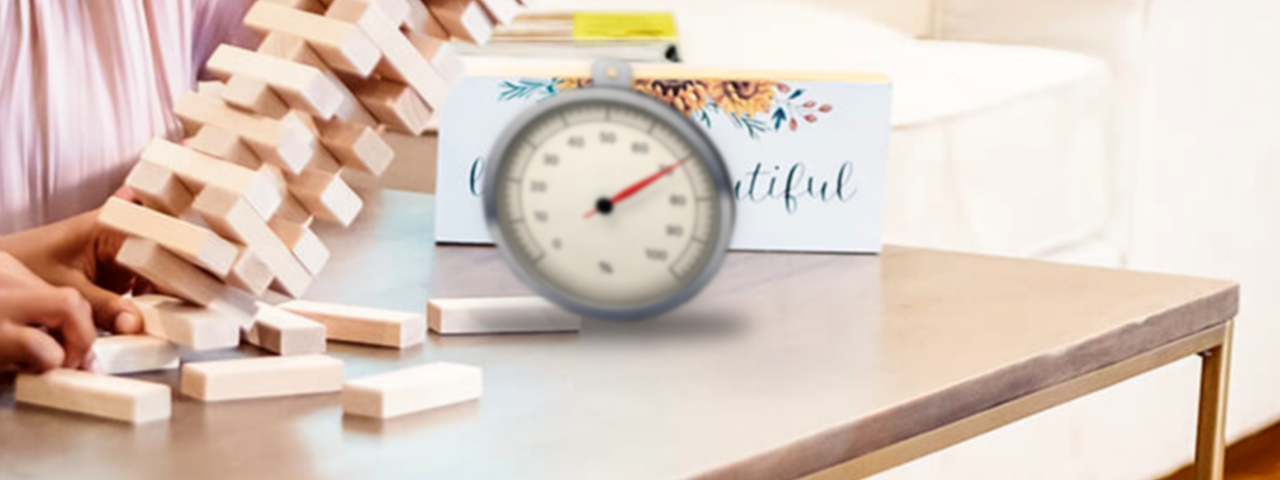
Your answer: 70 %
